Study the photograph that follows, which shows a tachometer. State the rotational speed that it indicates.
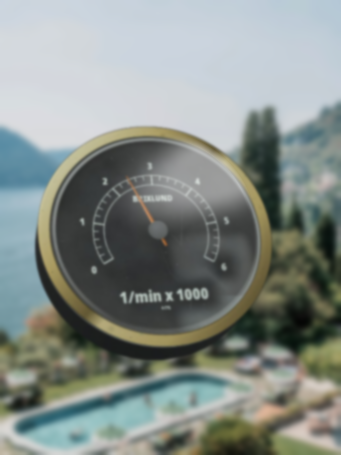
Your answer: 2400 rpm
